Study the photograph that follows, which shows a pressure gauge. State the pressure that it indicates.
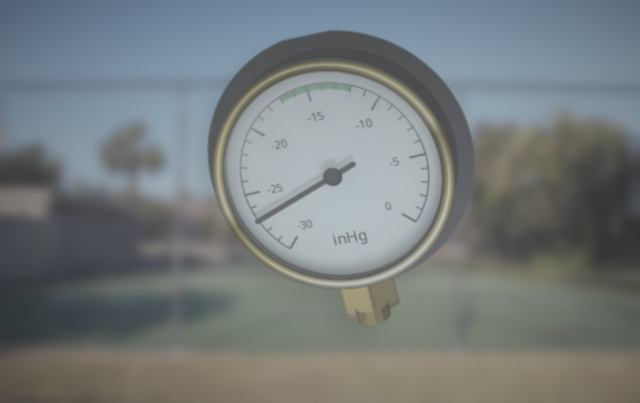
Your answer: -27 inHg
